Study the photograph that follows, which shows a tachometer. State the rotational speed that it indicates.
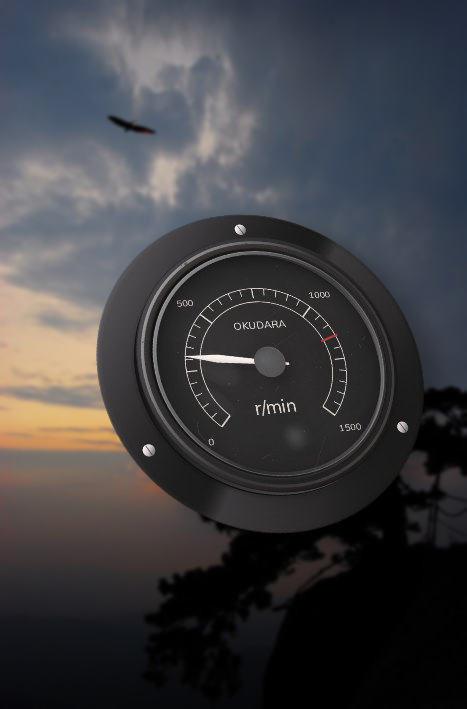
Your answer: 300 rpm
